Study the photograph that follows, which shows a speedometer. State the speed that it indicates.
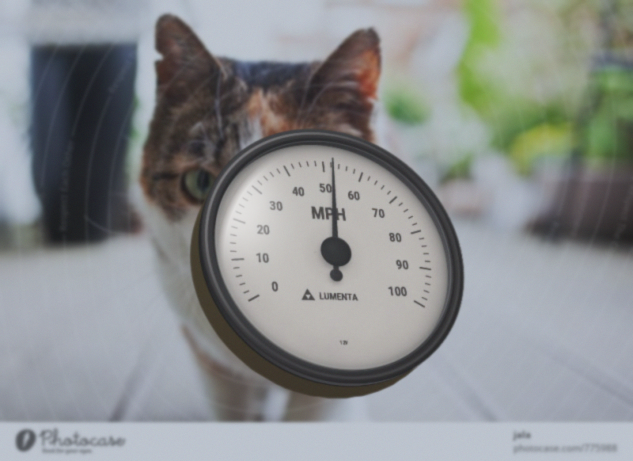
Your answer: 52 mph
